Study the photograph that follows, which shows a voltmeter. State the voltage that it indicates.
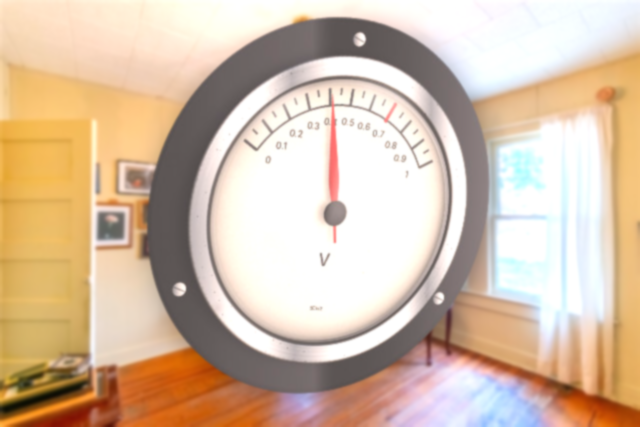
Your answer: 0.4 V
